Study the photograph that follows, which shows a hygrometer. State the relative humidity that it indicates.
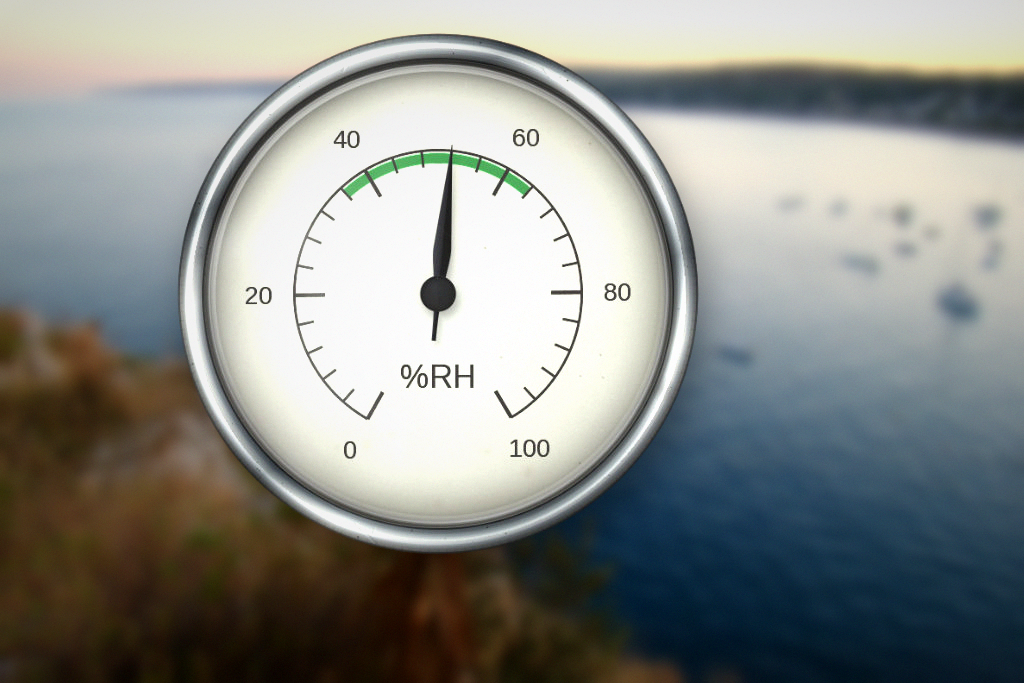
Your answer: 52 %
